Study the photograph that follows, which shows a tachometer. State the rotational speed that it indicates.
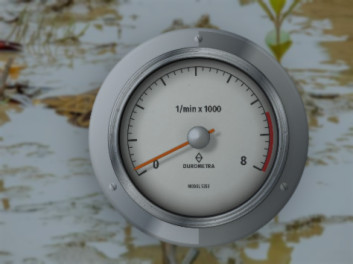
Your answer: 200 rpm
